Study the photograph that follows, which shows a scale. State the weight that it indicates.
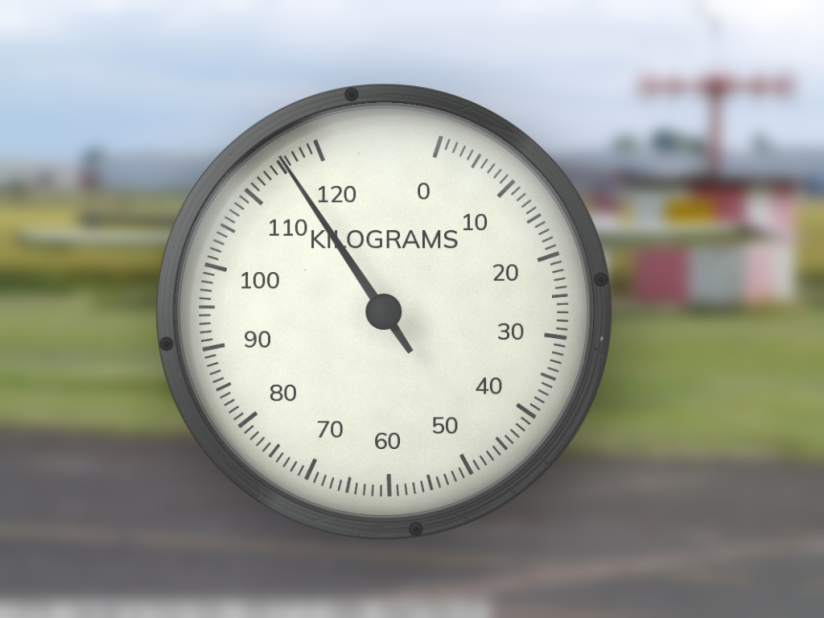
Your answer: 115.5 kg
